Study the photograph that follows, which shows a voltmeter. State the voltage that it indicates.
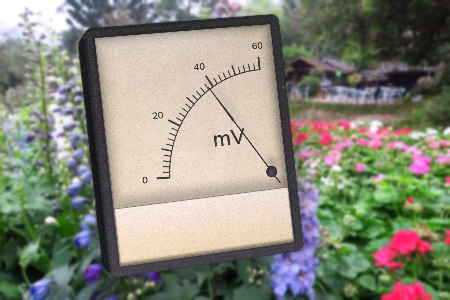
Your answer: 38 mV
